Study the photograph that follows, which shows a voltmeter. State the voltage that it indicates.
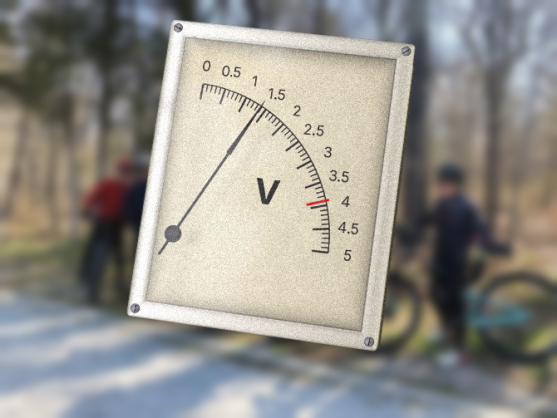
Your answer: 1.4 V
